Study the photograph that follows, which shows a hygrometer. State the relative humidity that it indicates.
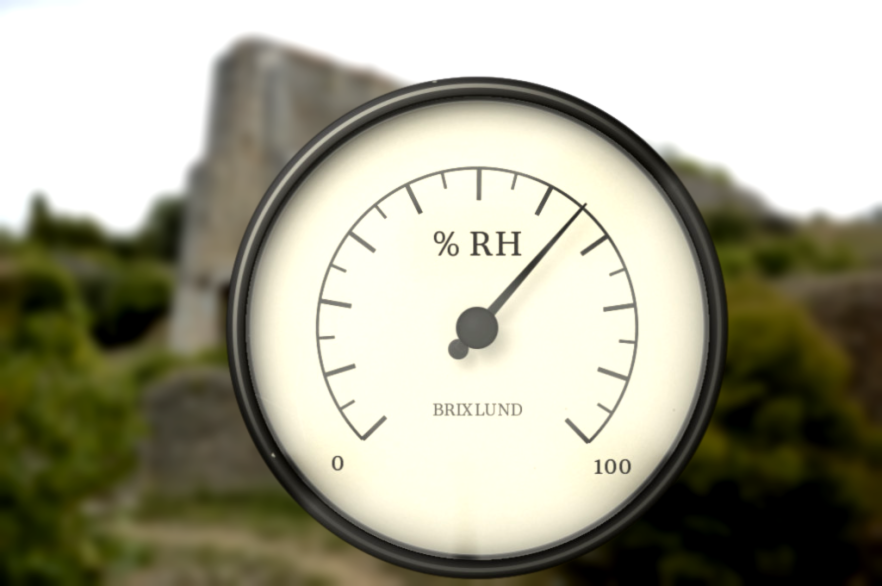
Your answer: 65 %
